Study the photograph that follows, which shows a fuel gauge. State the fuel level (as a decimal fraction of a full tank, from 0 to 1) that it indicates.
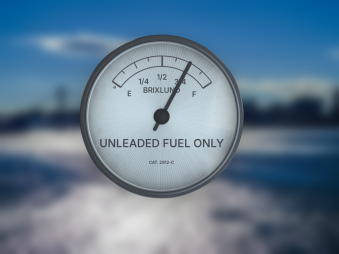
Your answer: 0.75
